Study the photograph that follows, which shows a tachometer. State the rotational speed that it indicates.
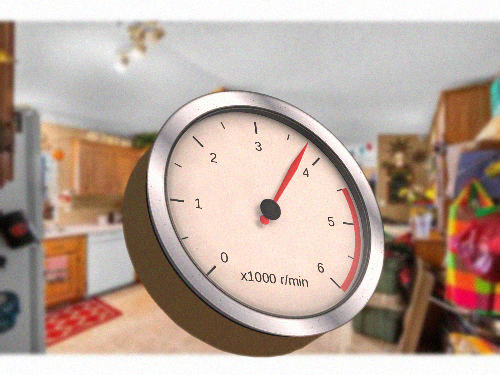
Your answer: 3750 rpm
